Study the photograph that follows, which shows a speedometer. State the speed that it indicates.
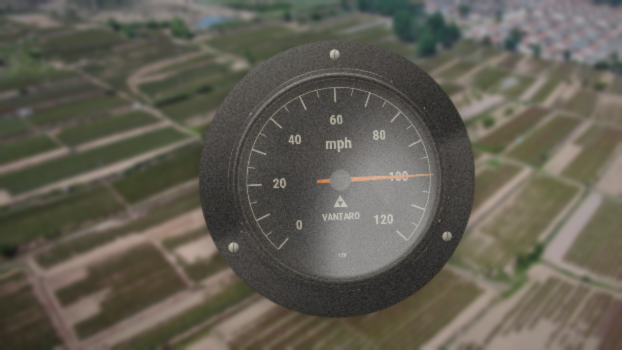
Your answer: 100 mph
